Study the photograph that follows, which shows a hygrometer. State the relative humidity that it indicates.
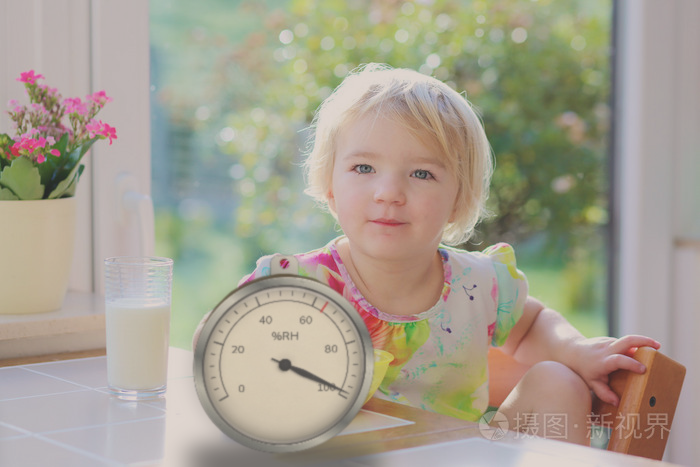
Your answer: 98 %
